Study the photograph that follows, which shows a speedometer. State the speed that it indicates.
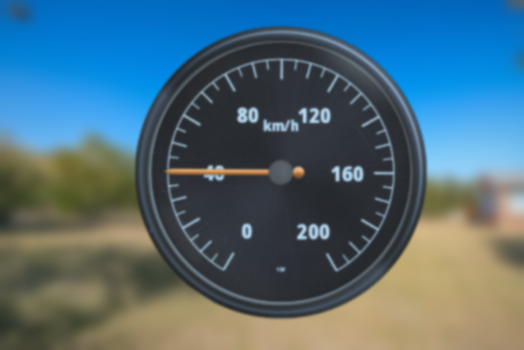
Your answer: 40 km/h
